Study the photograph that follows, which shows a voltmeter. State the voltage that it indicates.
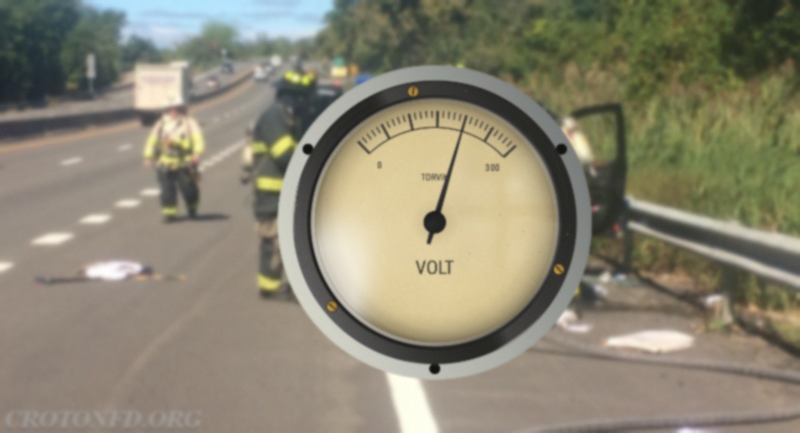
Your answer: 200 V
